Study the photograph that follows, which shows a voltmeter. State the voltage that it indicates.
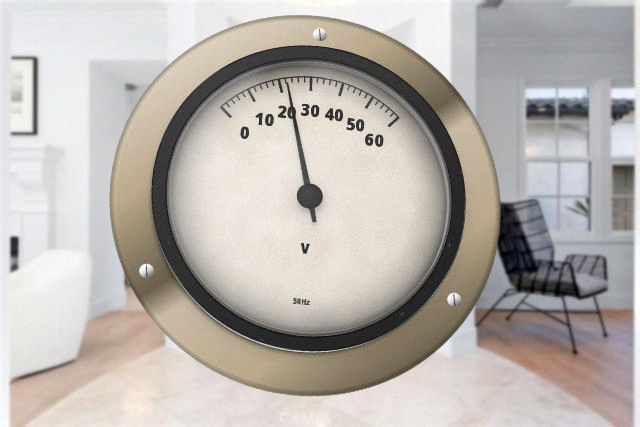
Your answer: 22 V
